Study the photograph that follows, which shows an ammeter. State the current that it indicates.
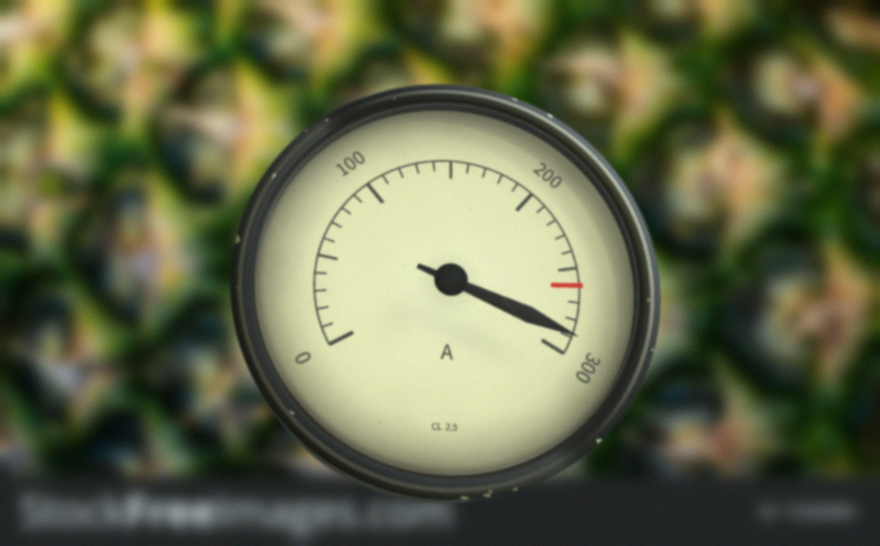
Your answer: 290 A
